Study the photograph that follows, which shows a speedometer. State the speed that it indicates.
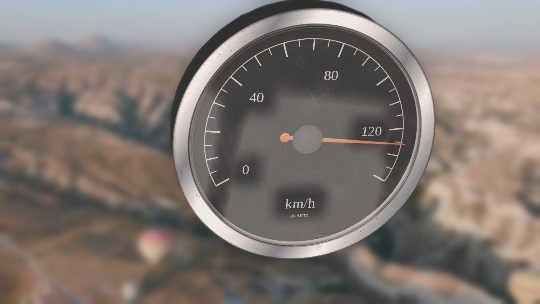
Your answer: 125 km/h
